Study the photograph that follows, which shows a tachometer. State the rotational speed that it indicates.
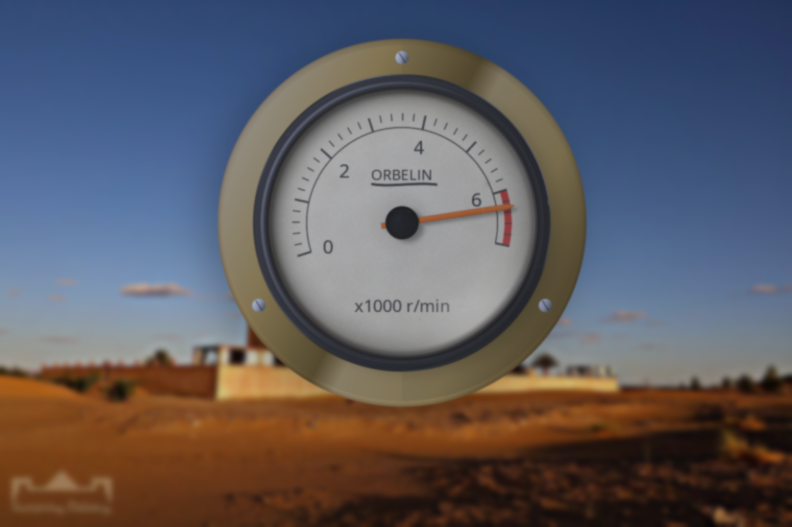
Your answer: 6300 rpm
